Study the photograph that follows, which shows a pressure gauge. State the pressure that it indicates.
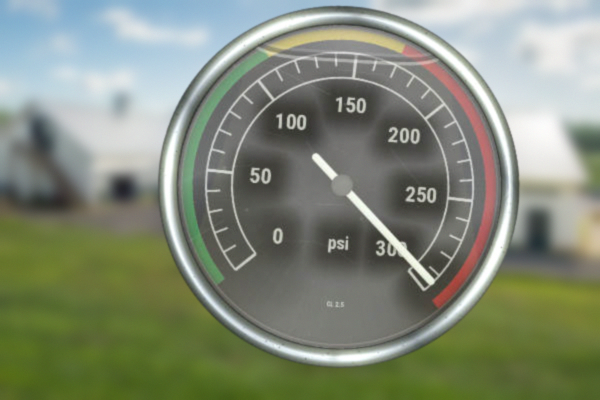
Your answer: 295 psi
